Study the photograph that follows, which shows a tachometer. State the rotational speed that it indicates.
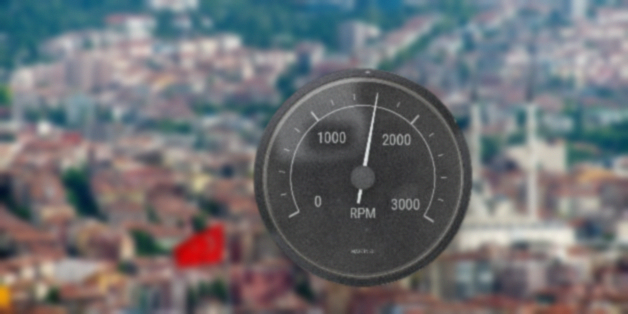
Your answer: 1600 rpm
